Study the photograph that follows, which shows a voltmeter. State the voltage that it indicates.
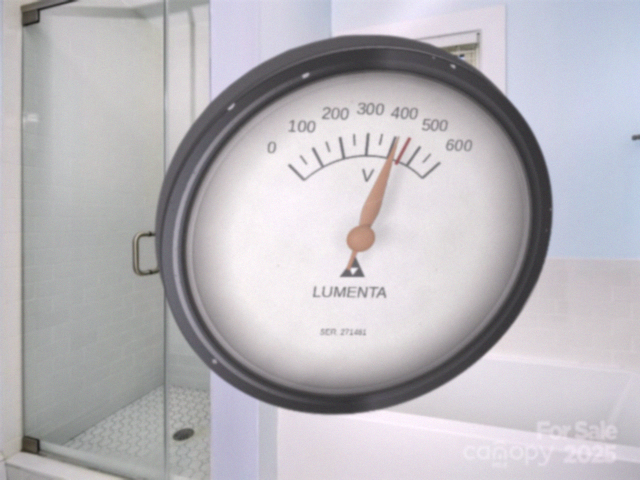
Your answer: 400 V
